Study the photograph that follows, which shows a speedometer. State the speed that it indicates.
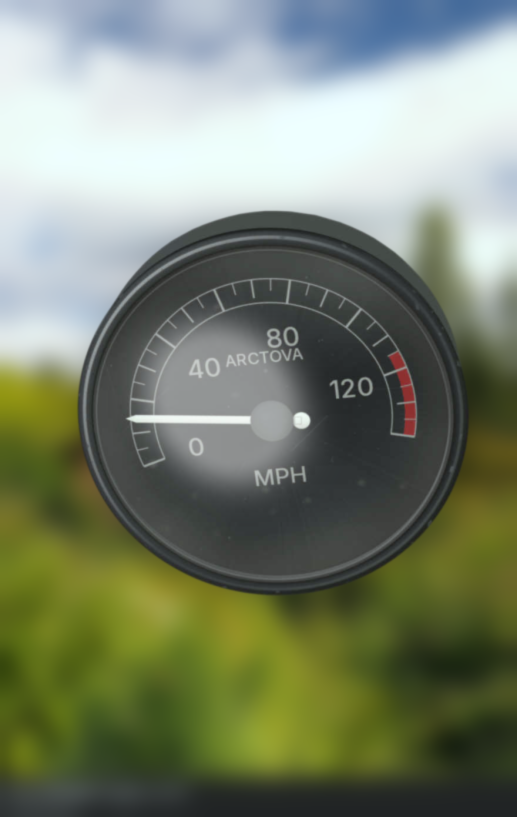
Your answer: 15 mph
